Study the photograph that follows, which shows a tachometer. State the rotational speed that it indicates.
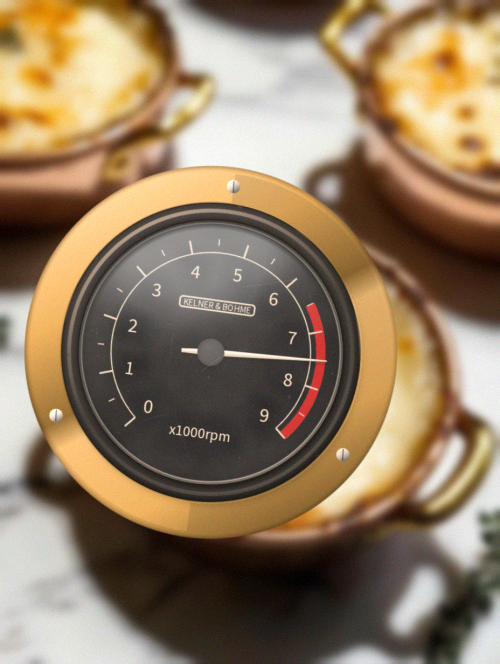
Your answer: 7500 rpm
